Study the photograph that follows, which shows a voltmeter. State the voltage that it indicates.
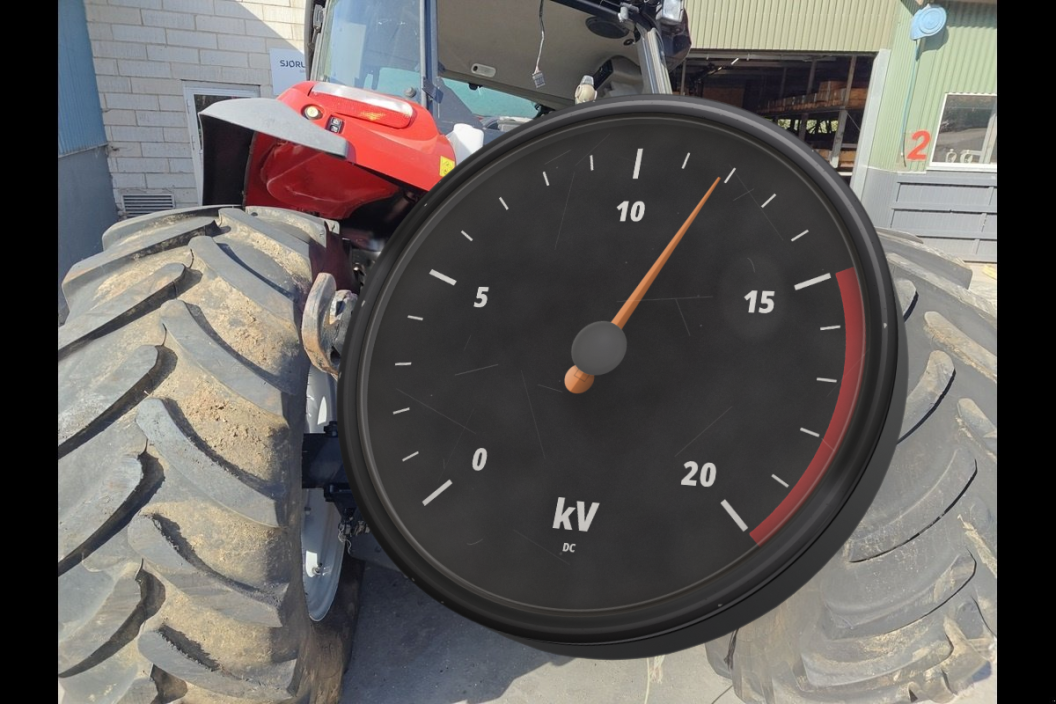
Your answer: 12 kV
